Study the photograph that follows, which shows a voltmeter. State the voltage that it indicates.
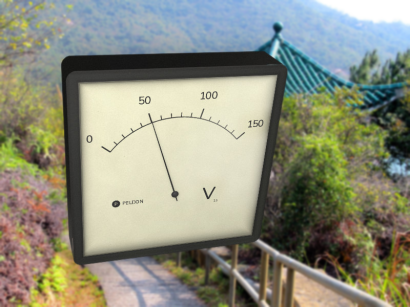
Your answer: 50 V
